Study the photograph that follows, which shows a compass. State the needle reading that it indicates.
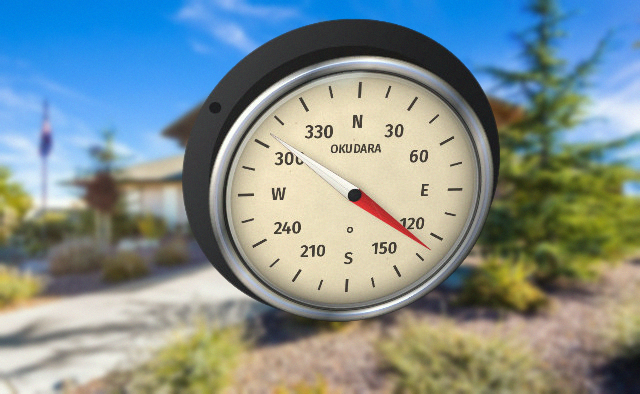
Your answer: 127.5 °
